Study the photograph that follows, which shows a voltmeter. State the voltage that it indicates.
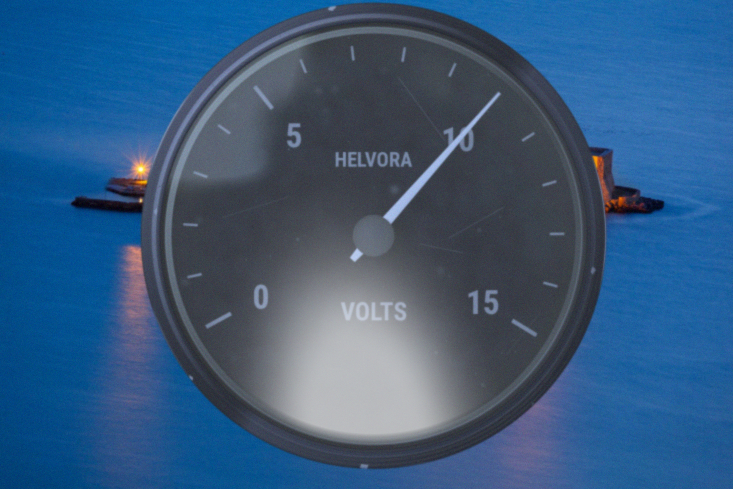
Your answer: 10 V
